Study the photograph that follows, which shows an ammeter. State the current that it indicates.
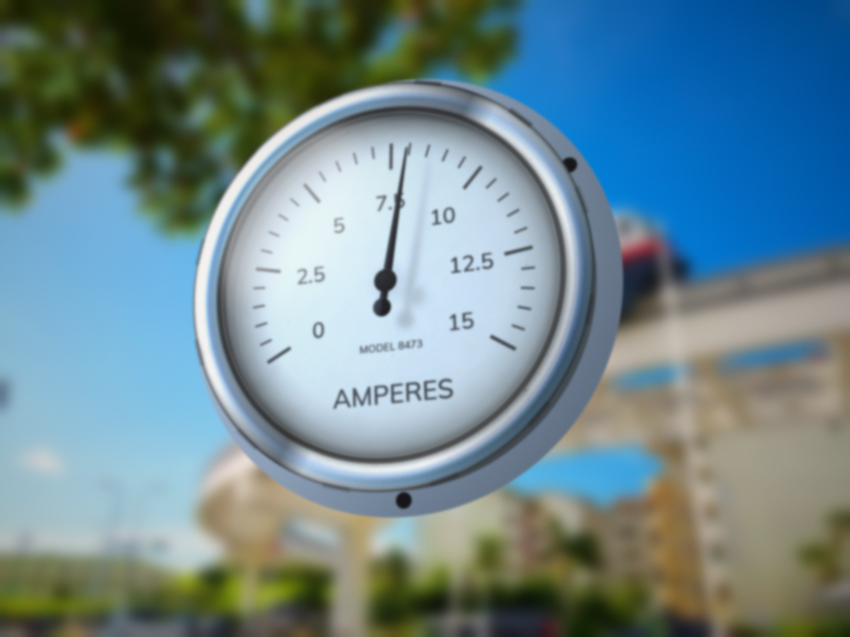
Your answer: 8 A
